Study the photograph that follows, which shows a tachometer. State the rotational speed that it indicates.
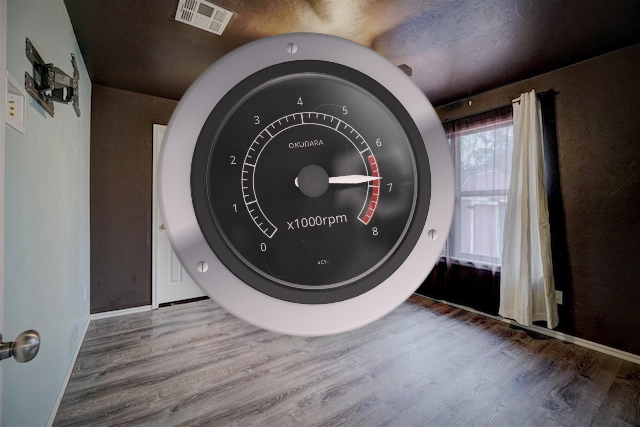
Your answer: 6800 rpm
